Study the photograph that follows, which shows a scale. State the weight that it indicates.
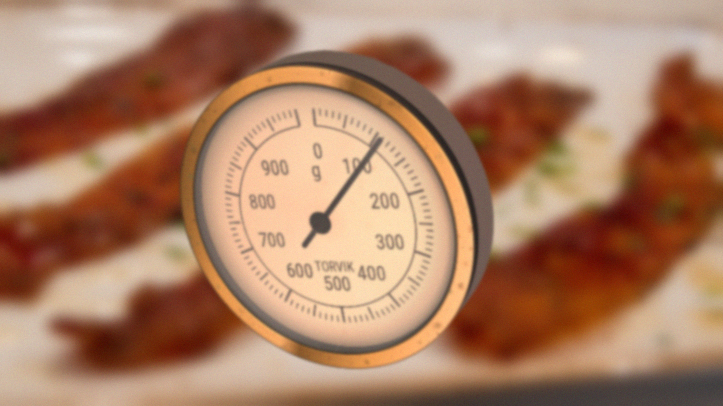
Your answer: 110 g
